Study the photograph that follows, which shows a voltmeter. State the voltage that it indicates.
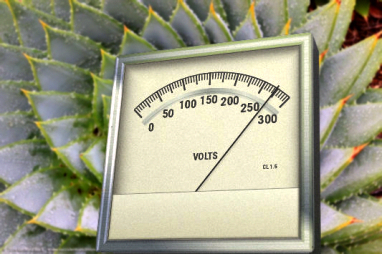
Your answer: 275 V
